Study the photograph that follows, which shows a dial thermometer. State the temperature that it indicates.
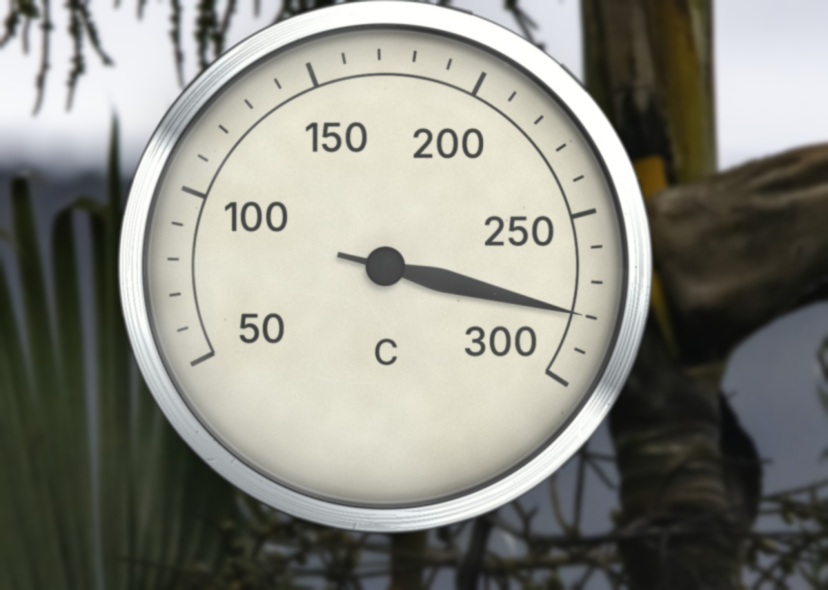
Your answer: 280 °C
